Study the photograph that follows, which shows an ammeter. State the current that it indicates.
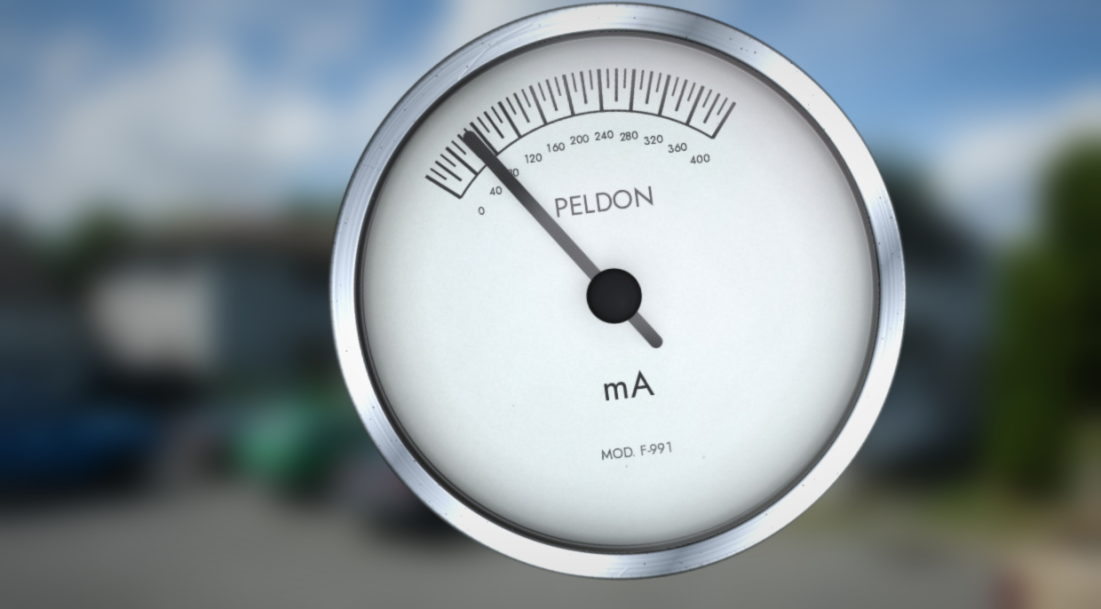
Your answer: 70 mA
